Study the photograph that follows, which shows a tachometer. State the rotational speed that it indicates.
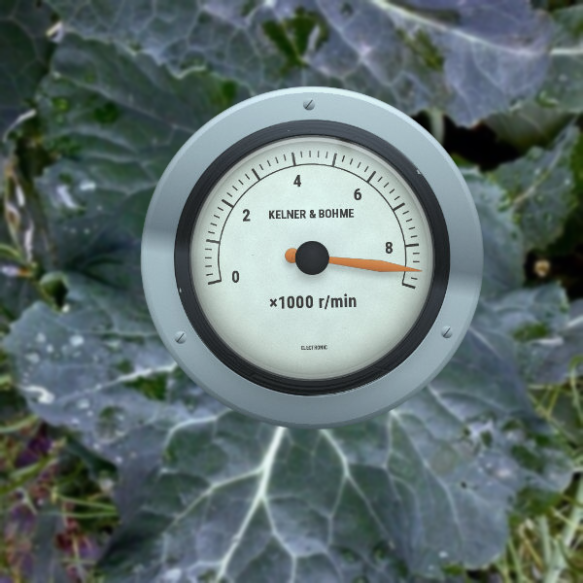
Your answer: 8600 rpm
